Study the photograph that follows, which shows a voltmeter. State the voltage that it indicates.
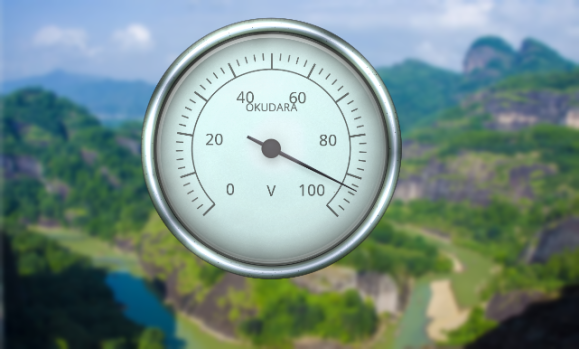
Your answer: 93 V
